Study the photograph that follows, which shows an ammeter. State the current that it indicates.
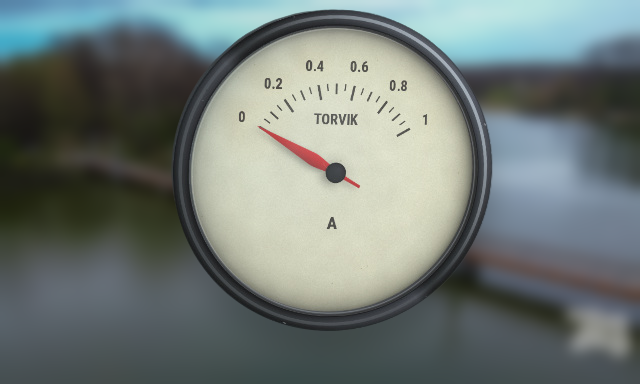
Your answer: 0 A
